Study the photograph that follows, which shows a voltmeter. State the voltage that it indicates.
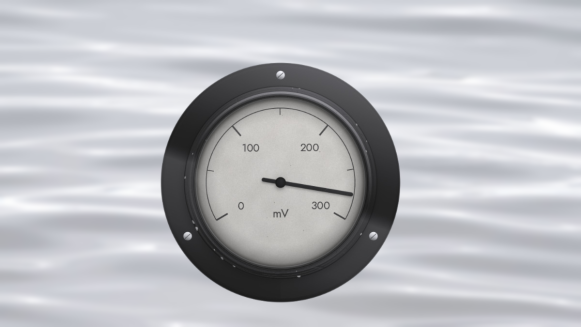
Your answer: 275 mV
